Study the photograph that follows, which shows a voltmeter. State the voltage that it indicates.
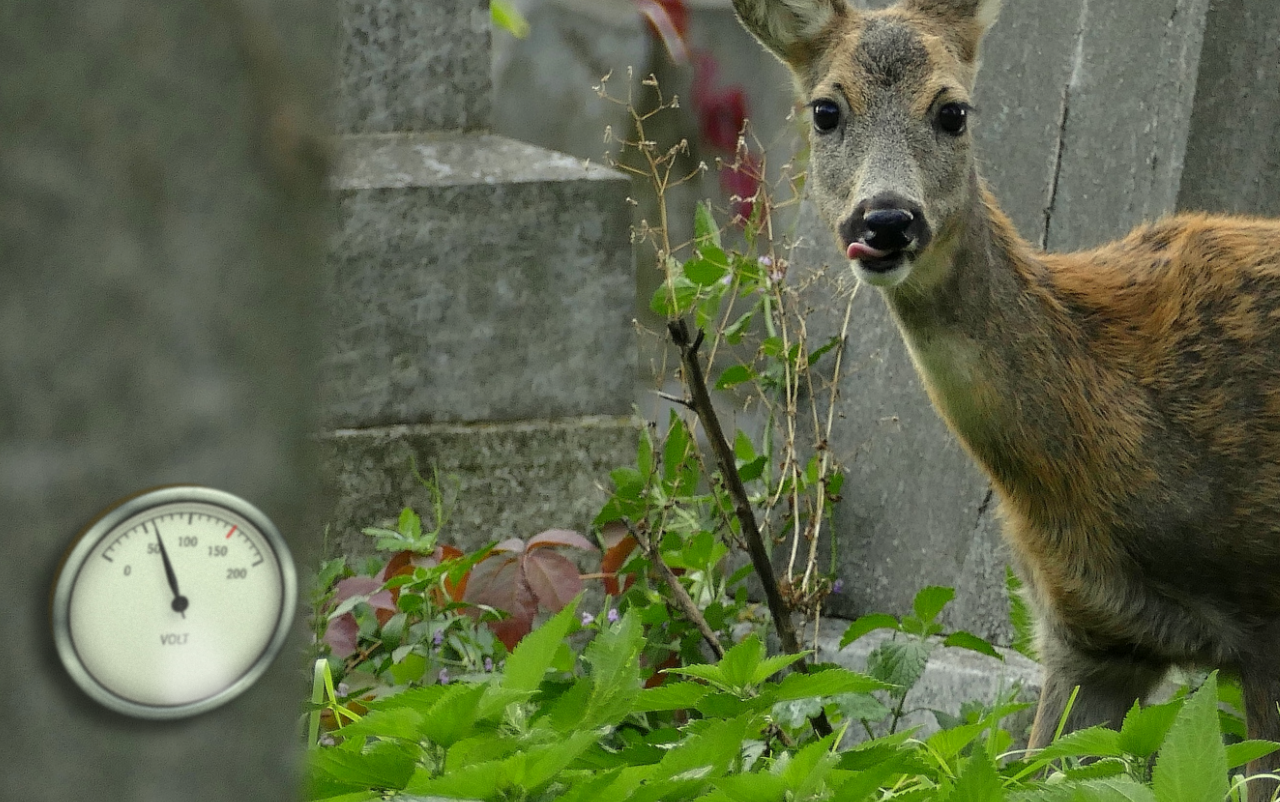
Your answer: 60 V
